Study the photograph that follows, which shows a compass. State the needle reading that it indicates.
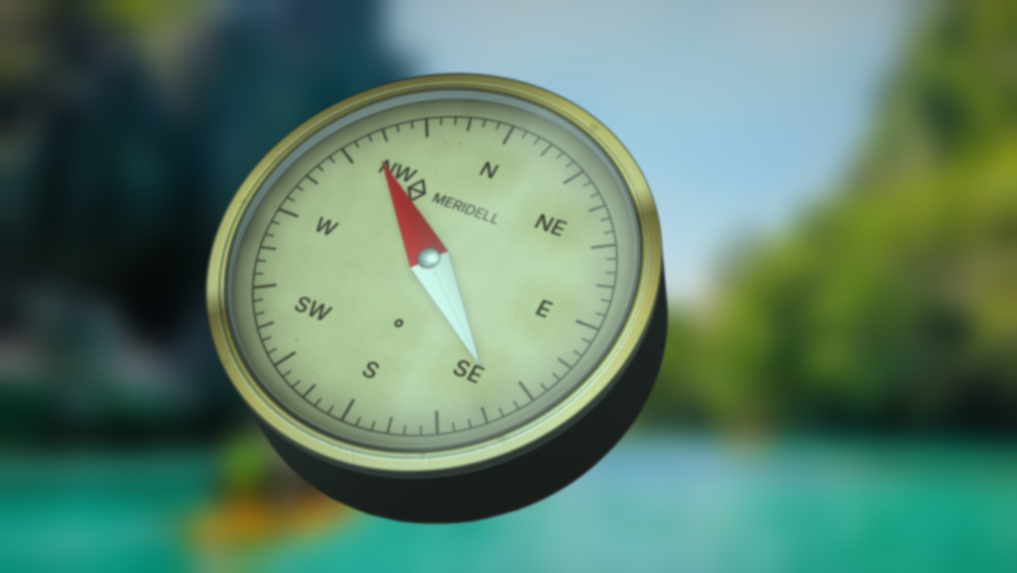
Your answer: 310 °
